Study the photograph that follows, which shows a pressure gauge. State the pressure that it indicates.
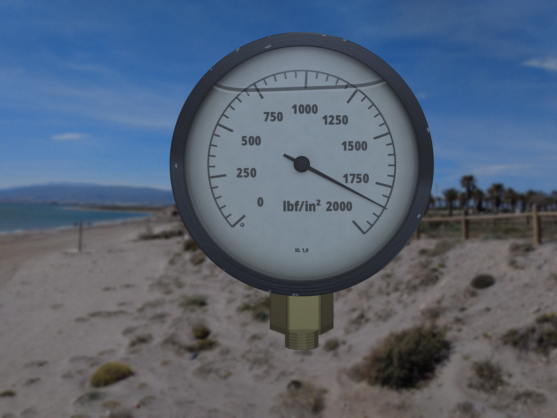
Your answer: 1850 psi
